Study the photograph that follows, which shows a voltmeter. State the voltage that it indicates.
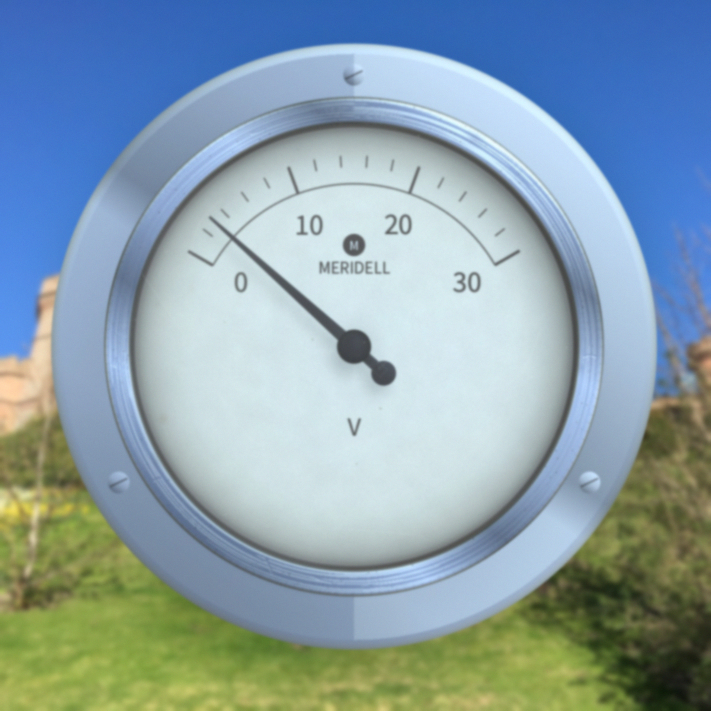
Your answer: 3 V
